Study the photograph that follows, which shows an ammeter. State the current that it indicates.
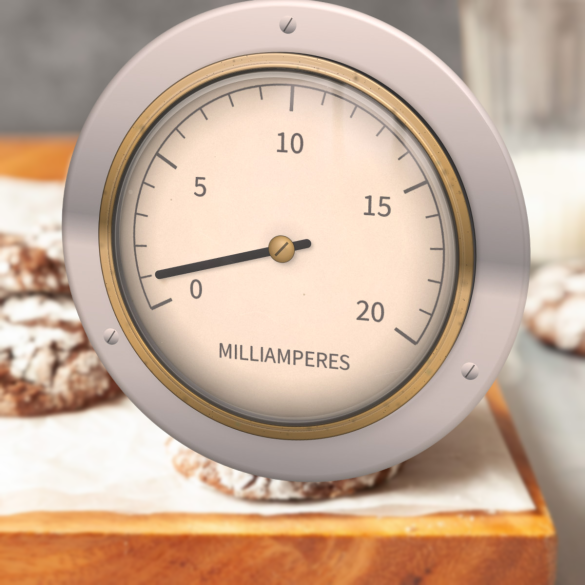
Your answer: 1 mA
